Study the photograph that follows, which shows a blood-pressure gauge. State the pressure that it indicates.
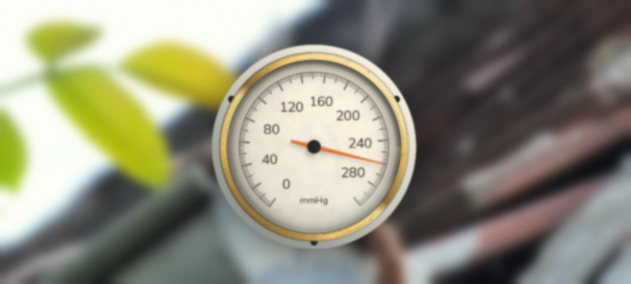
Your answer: 260 mmHg
